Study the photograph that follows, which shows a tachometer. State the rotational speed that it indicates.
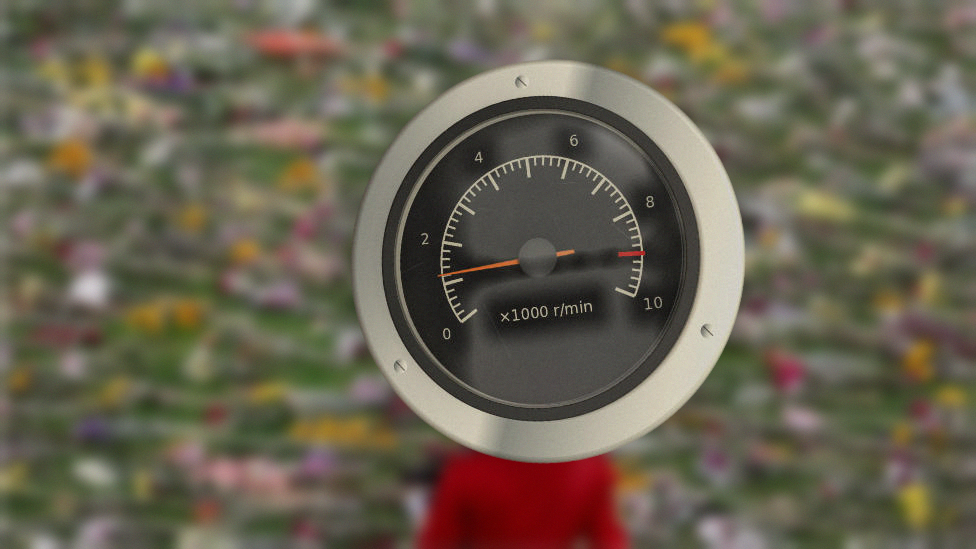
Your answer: 1200 rpm
